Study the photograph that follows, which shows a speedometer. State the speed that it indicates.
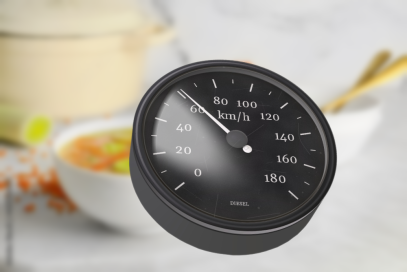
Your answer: 60 km/h
